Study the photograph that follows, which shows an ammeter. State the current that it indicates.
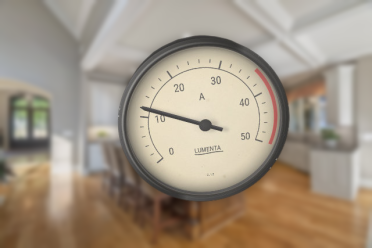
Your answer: 12 A
